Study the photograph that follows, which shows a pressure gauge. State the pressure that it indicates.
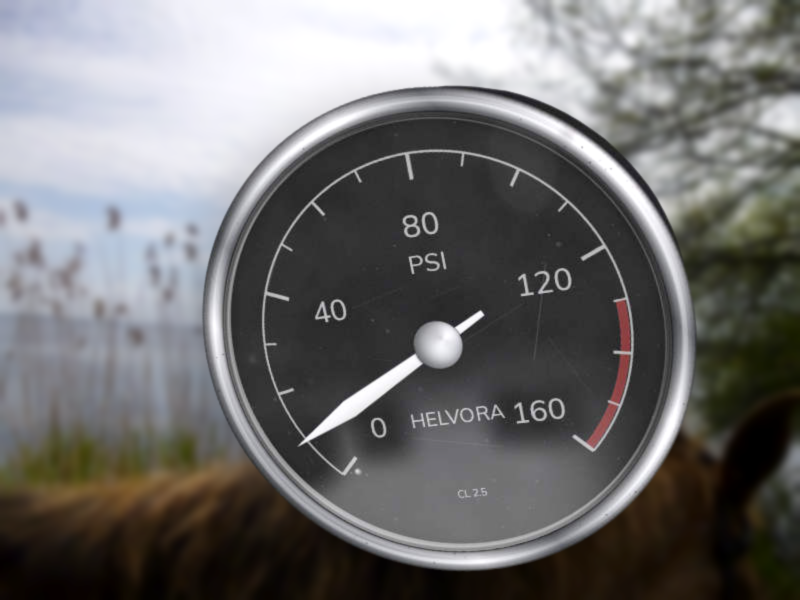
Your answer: 10 psi
